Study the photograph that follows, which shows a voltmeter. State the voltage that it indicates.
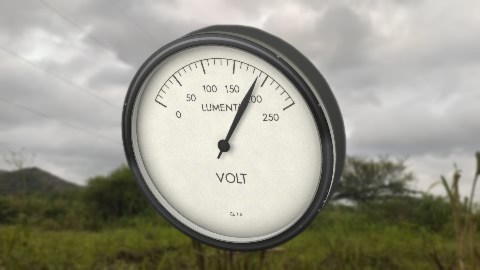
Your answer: 190 V
